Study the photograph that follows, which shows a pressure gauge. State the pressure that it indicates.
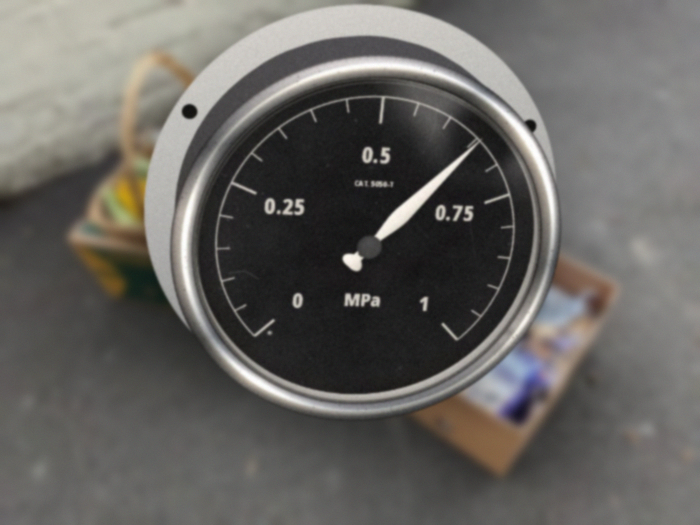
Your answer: 0.65 MPa
